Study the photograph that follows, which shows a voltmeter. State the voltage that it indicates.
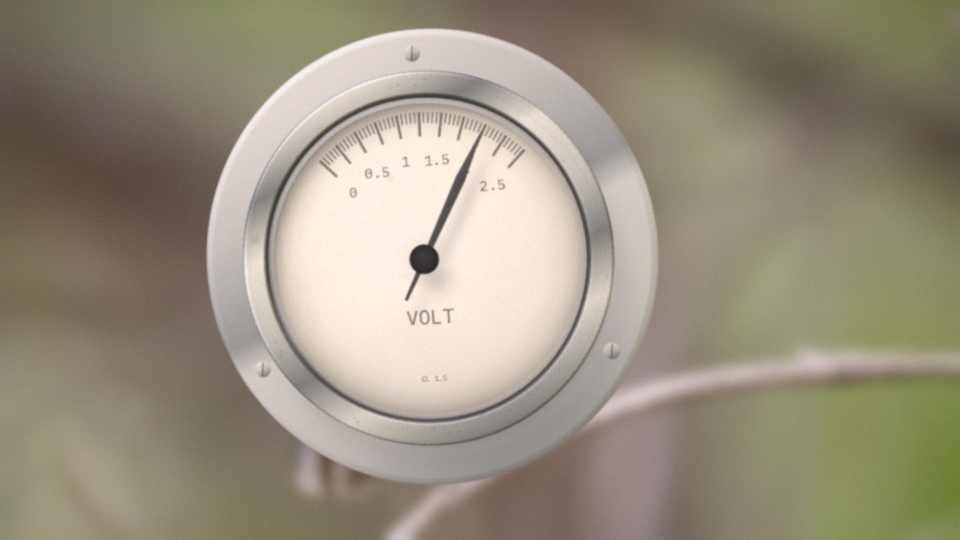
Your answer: 2 V
